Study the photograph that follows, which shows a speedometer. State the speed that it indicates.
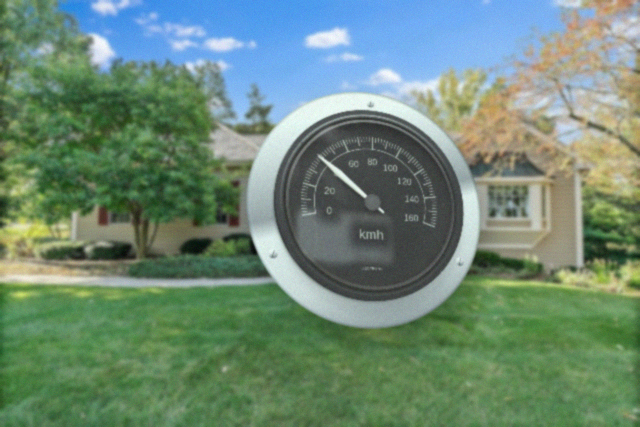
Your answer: 40 km/h
